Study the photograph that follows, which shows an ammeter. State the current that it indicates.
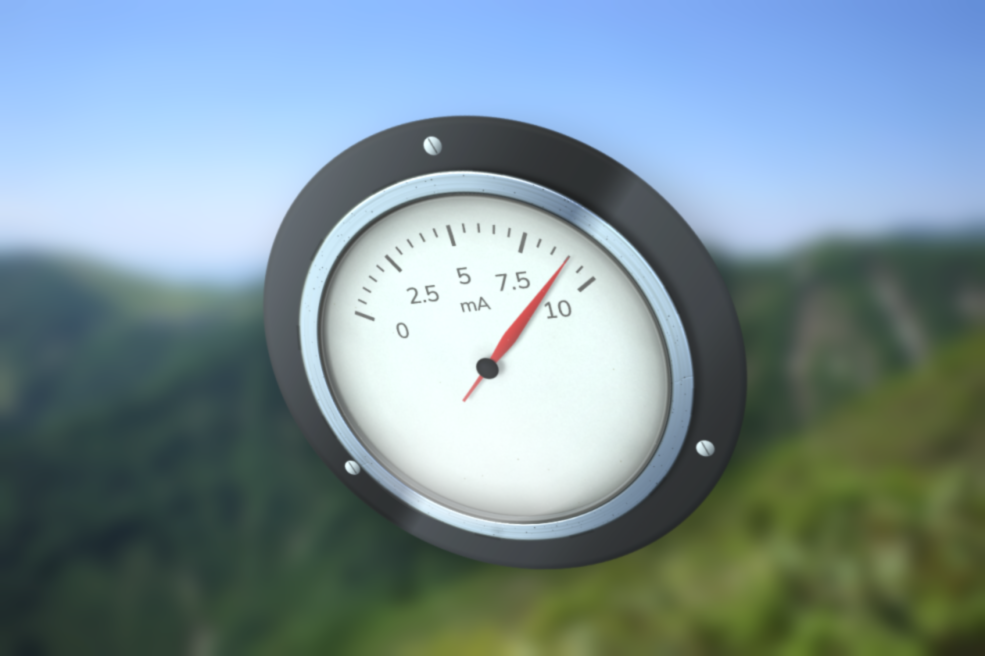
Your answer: 9 mA
